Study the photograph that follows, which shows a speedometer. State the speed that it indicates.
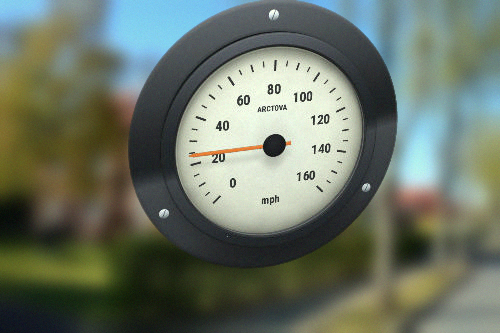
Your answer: 25 mph
